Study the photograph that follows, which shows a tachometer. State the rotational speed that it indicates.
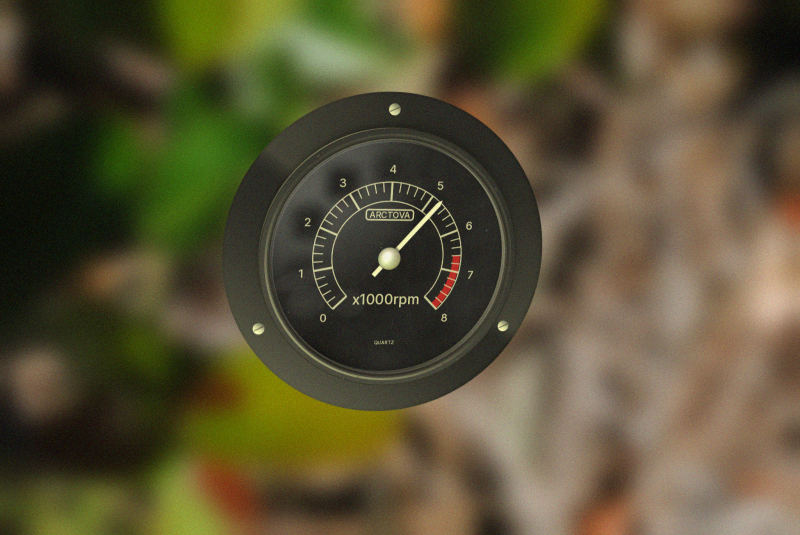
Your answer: 5200 rpm
